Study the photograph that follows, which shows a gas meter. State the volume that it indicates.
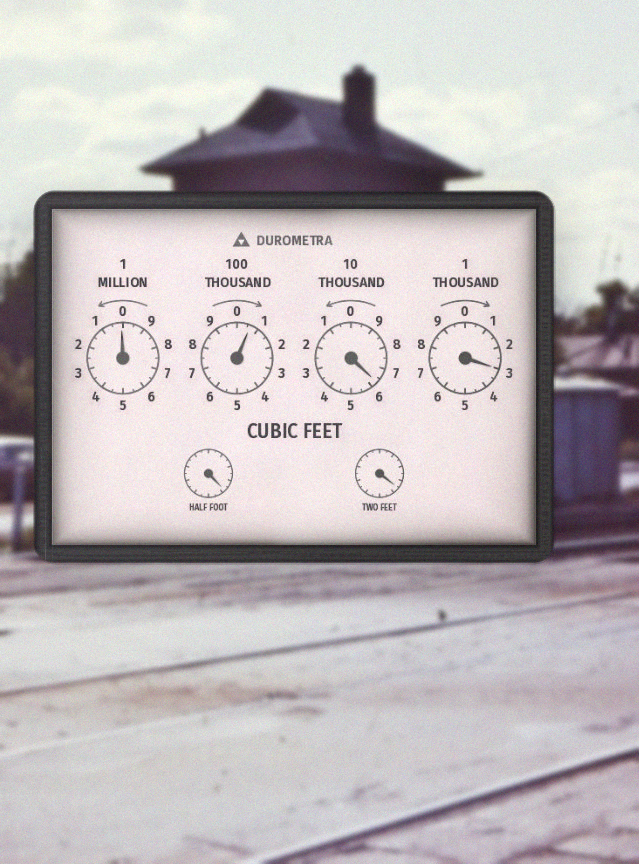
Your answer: 6300 ft³
